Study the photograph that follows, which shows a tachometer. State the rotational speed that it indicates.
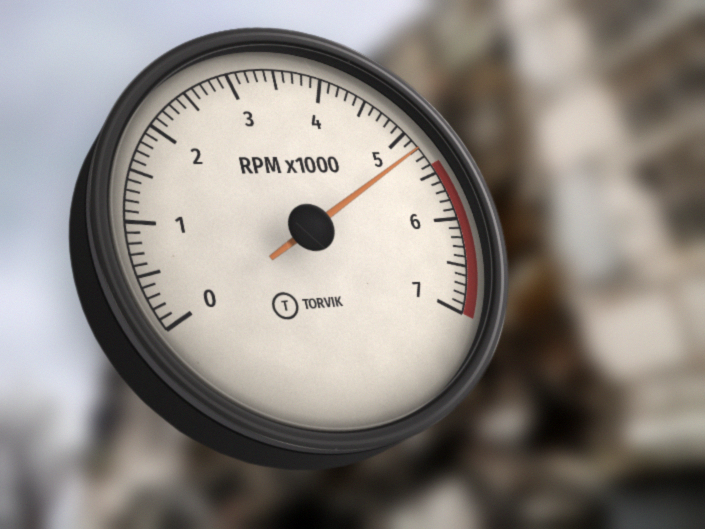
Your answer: 5200 rpm
